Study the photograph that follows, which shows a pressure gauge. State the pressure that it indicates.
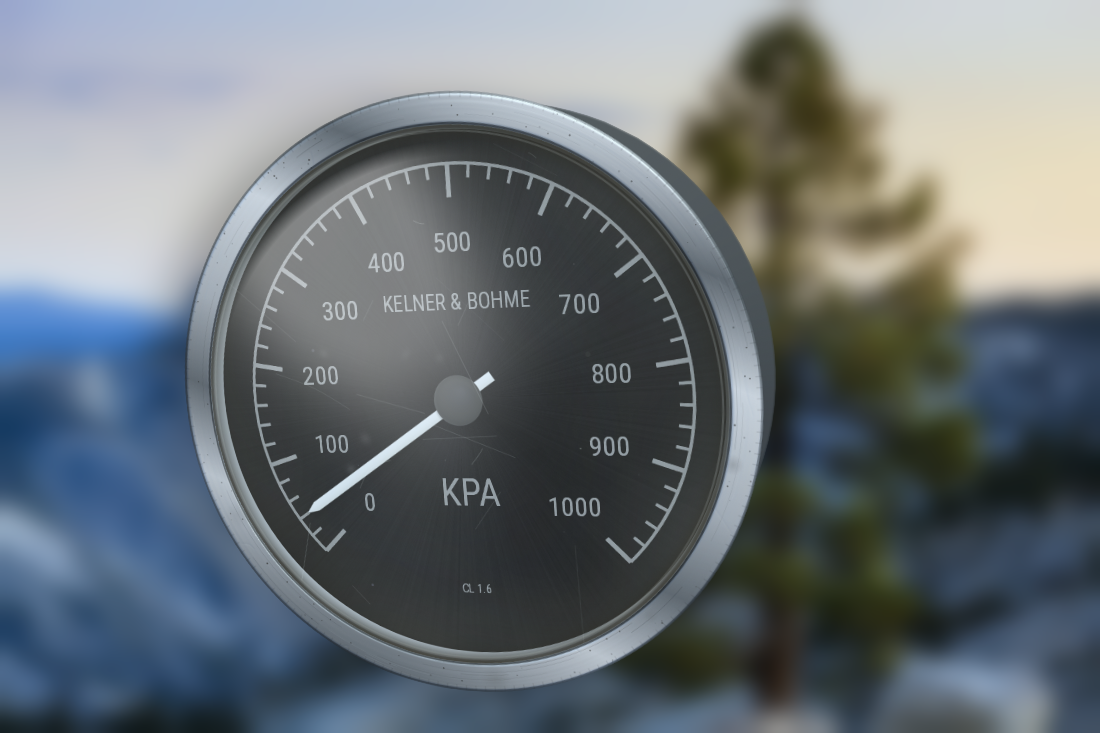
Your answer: 40 kPa
